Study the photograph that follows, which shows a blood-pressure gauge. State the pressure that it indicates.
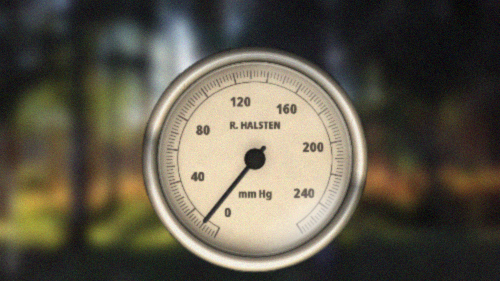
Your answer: 10 mmHg
